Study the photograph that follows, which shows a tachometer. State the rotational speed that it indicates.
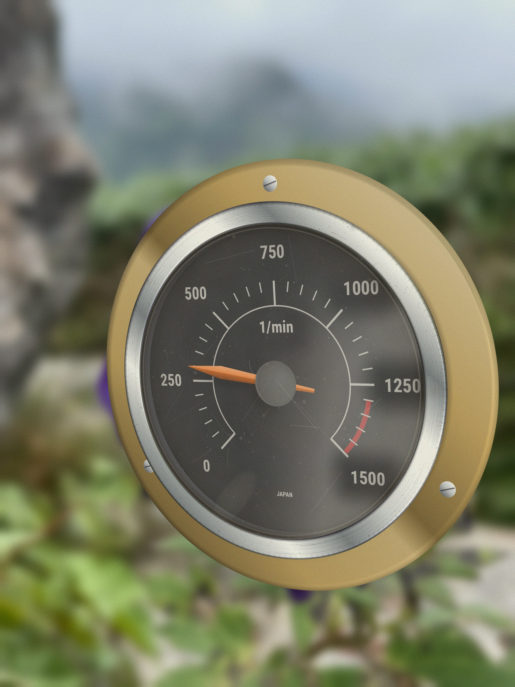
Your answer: 300 rpm
